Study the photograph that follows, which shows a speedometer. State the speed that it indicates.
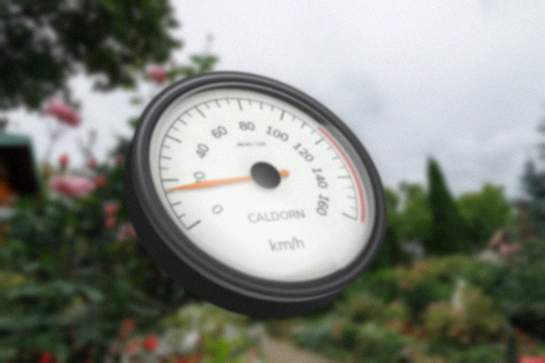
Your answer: 15 km/h
